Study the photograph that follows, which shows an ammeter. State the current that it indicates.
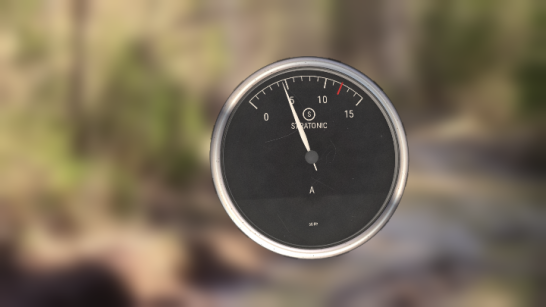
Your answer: 4.5 A
